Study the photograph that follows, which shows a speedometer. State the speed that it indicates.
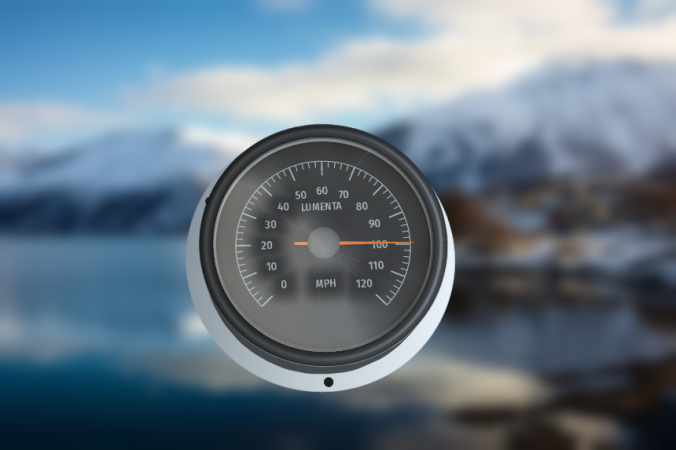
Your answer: 100 mph
